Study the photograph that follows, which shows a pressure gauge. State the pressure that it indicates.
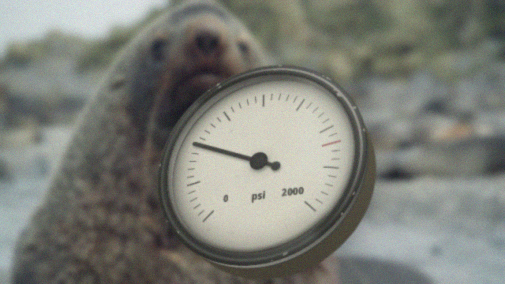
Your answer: 500 psi
